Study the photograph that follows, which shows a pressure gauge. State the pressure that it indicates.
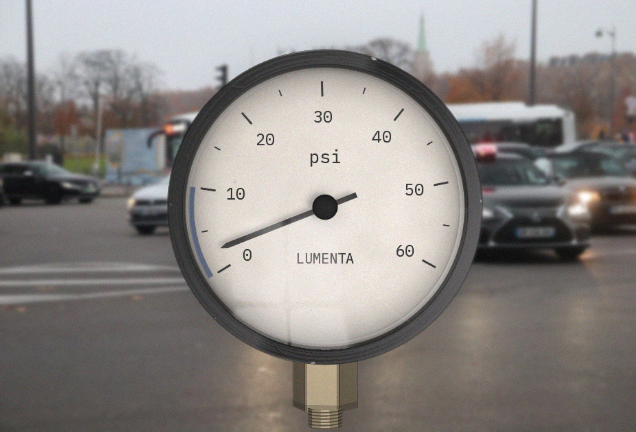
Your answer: 2.5 psi
